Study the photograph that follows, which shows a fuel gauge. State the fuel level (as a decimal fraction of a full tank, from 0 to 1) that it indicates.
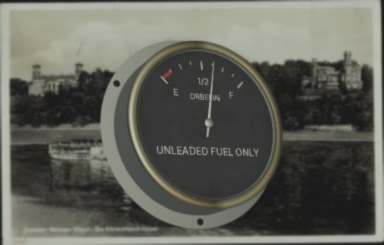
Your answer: 0.625
